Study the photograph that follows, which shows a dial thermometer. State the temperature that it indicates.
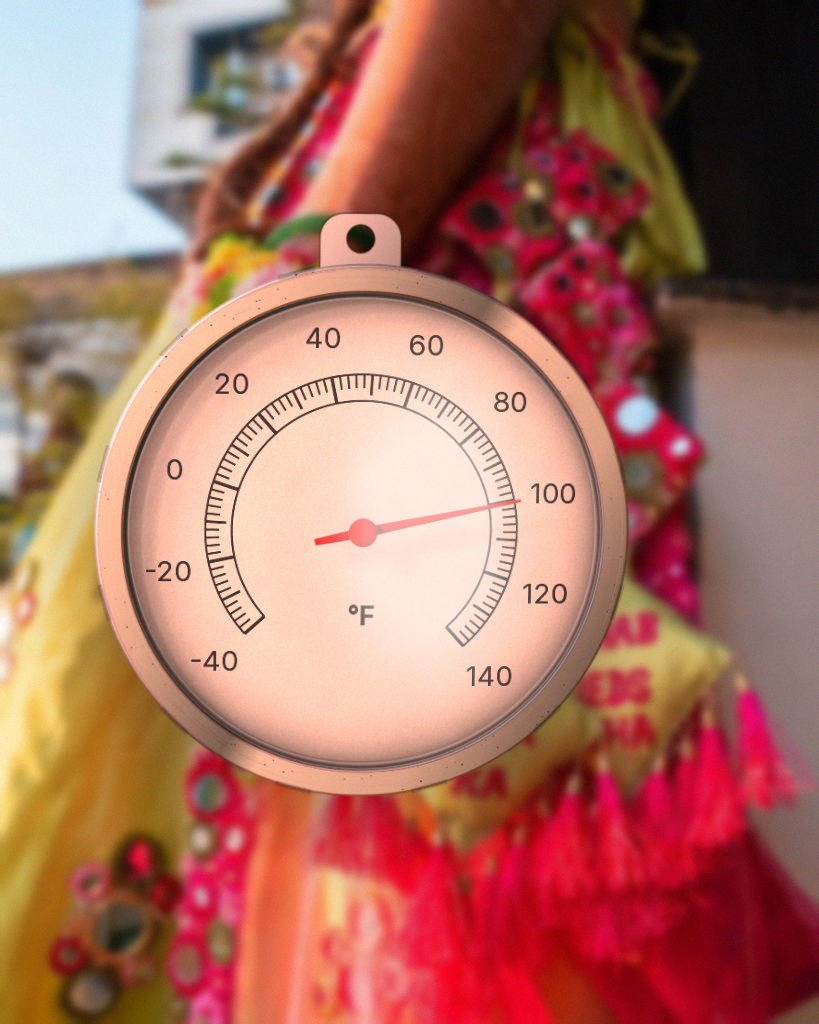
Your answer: 100 °F
